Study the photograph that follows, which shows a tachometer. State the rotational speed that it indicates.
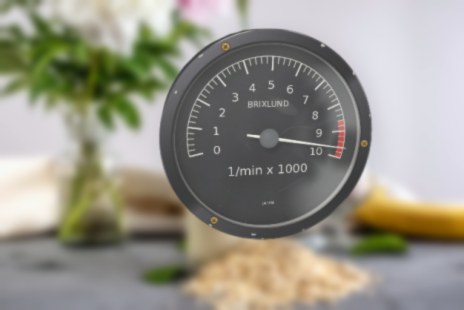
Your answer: 9600 rpm
